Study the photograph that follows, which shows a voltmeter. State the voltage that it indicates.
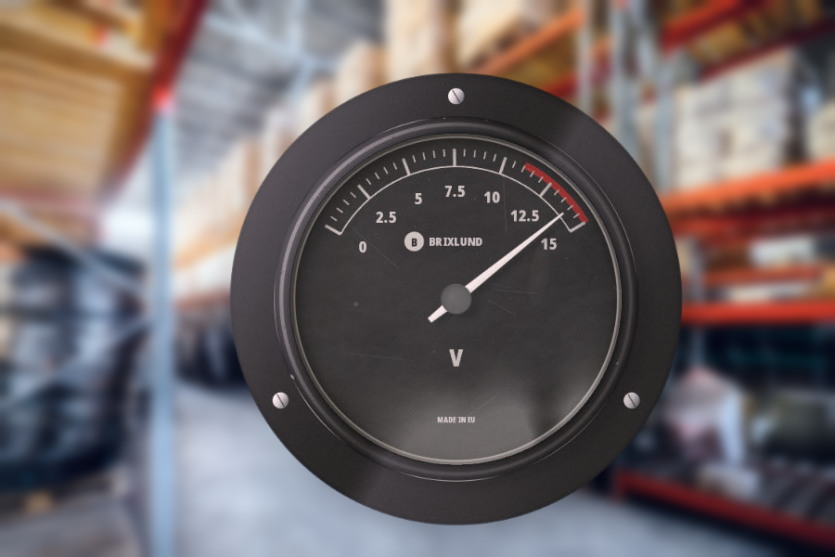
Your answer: 14 V
